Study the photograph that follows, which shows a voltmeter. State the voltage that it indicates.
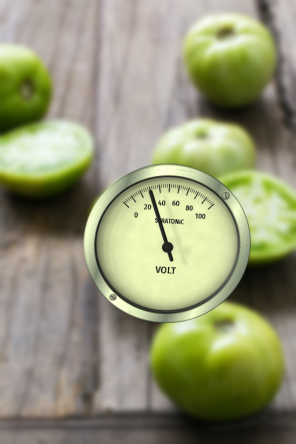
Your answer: 30 V
